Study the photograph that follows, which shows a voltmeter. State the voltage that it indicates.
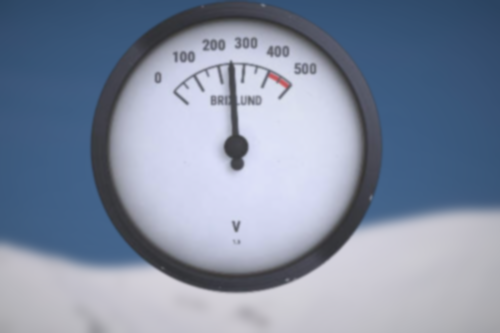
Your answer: 250 V
